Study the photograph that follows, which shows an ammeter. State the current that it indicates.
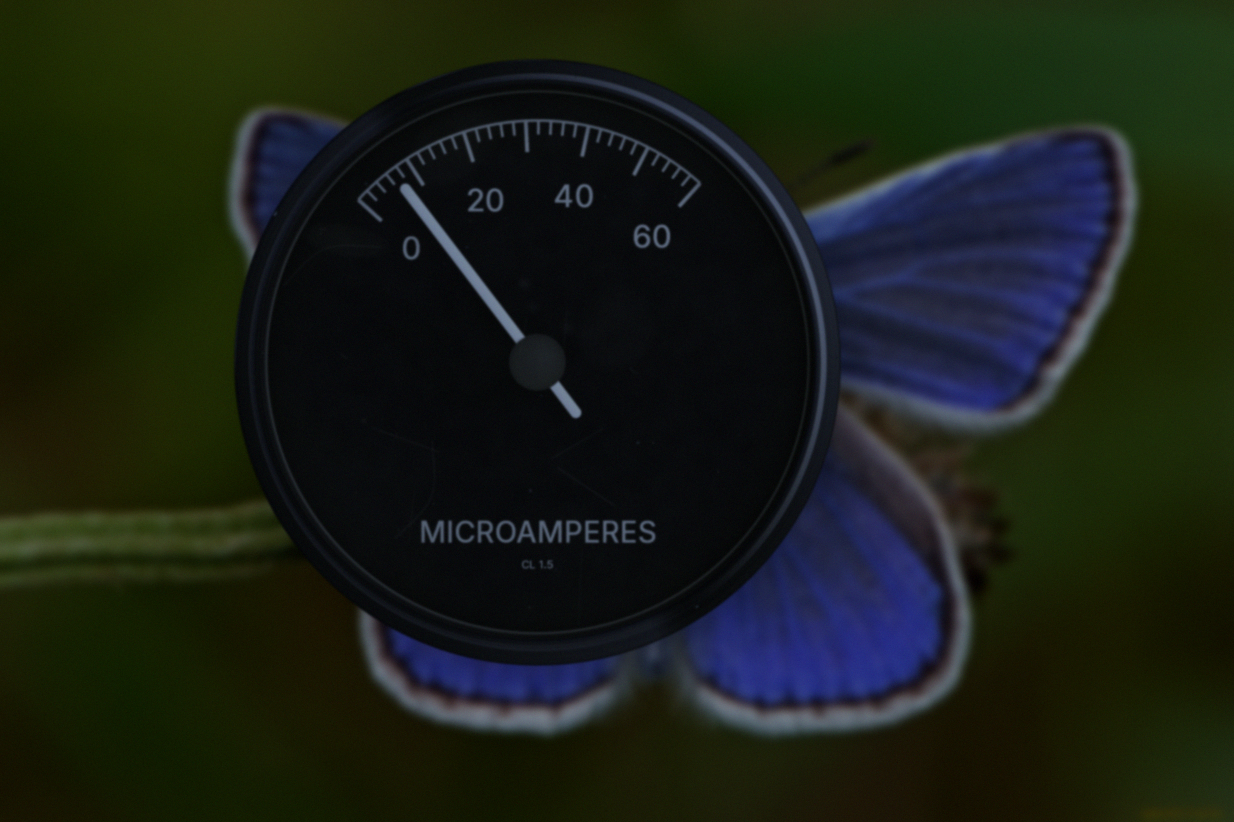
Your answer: 7 µA
